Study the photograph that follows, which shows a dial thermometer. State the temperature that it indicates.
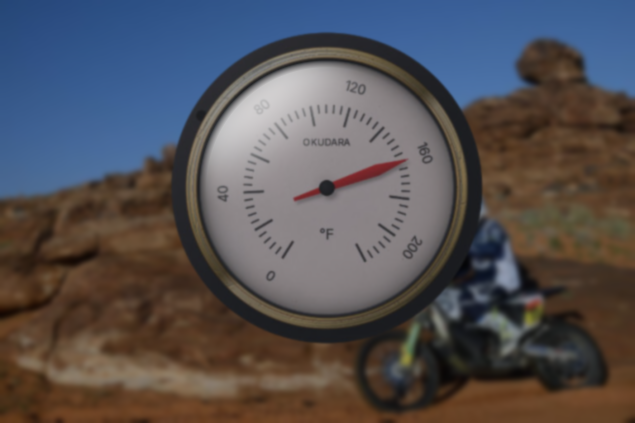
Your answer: 160 °F
